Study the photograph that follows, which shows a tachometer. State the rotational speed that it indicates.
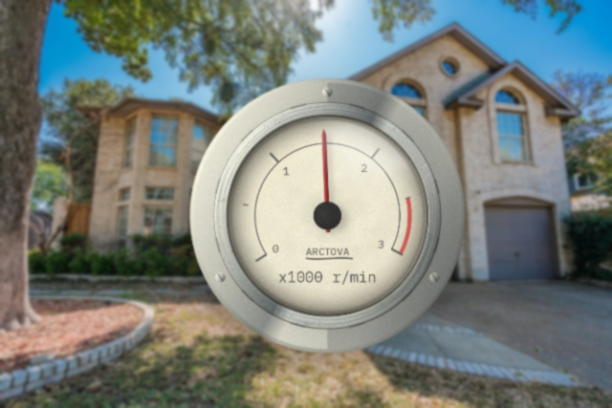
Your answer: 1500 rpm
